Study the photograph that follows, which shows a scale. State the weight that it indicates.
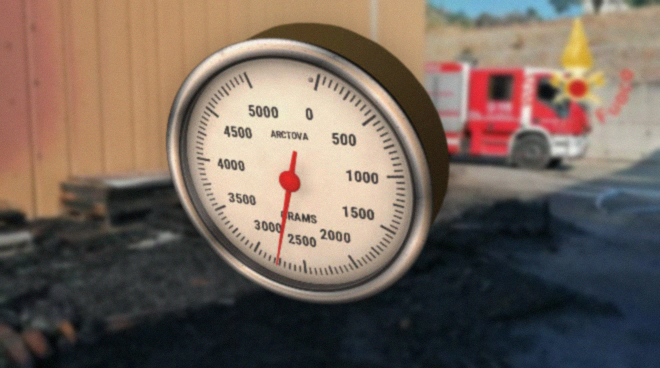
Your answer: 2750 g
